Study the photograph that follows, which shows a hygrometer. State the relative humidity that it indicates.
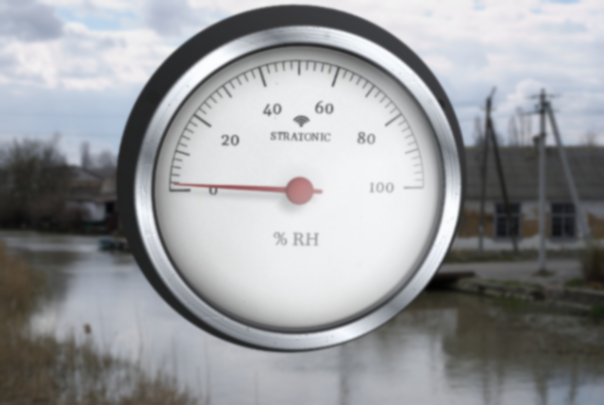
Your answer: 2 %
